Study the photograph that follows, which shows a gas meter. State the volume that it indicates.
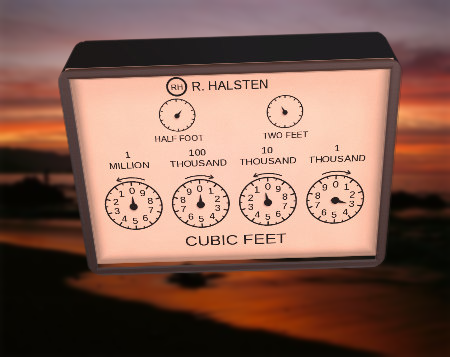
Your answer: 300 ft³
